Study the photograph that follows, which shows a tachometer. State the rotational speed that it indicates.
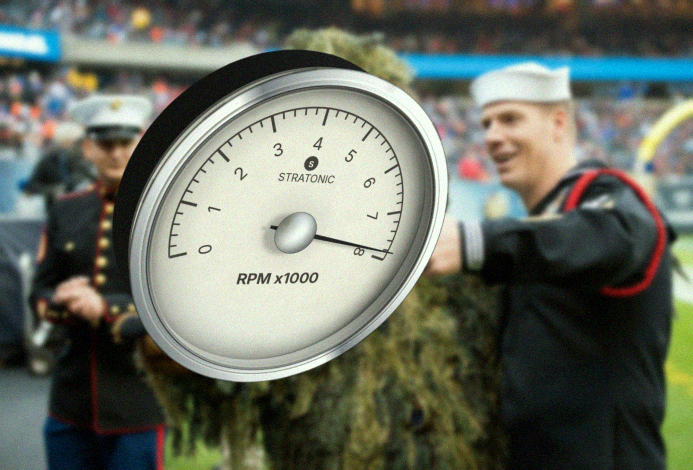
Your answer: 7800 rpm
